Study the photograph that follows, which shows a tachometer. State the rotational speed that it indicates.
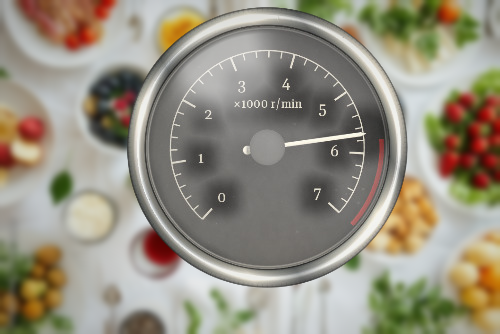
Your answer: 5700 rpm
